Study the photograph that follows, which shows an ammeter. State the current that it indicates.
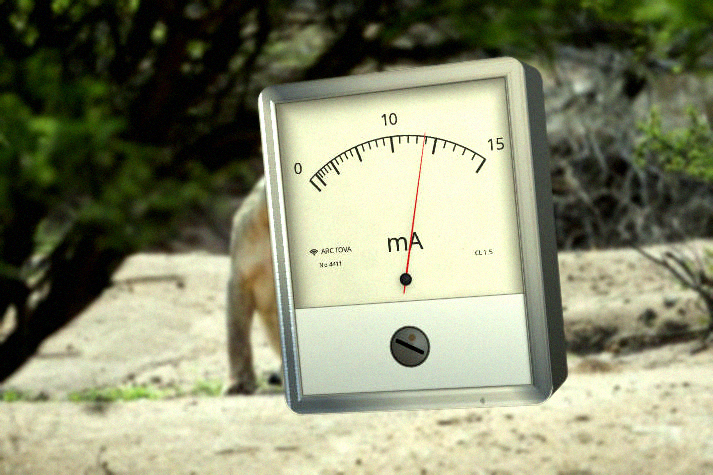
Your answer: 12 mA
